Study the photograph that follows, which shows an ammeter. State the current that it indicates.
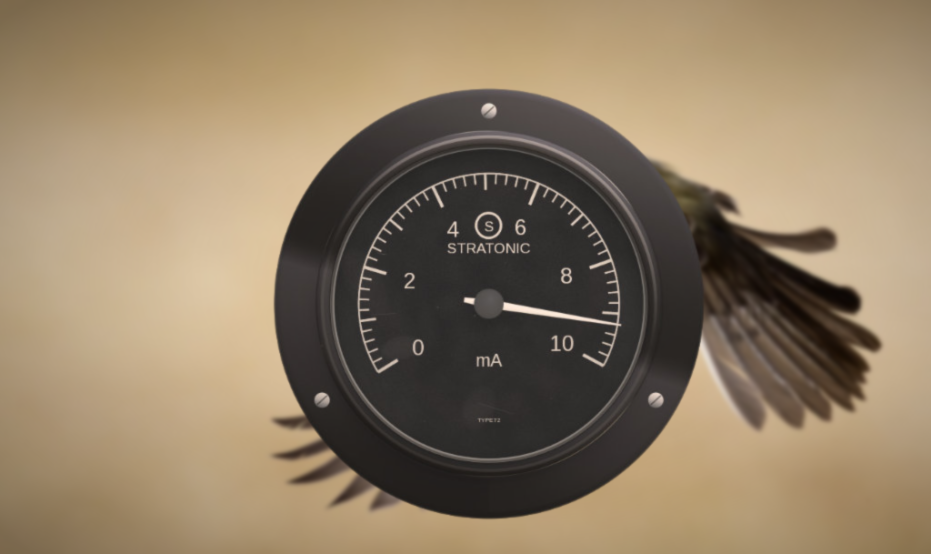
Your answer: 9.2 mA
